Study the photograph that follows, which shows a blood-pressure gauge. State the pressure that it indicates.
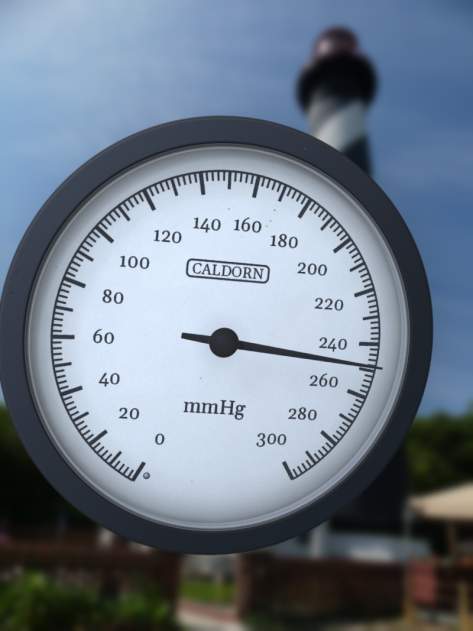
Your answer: 248 mmHg
